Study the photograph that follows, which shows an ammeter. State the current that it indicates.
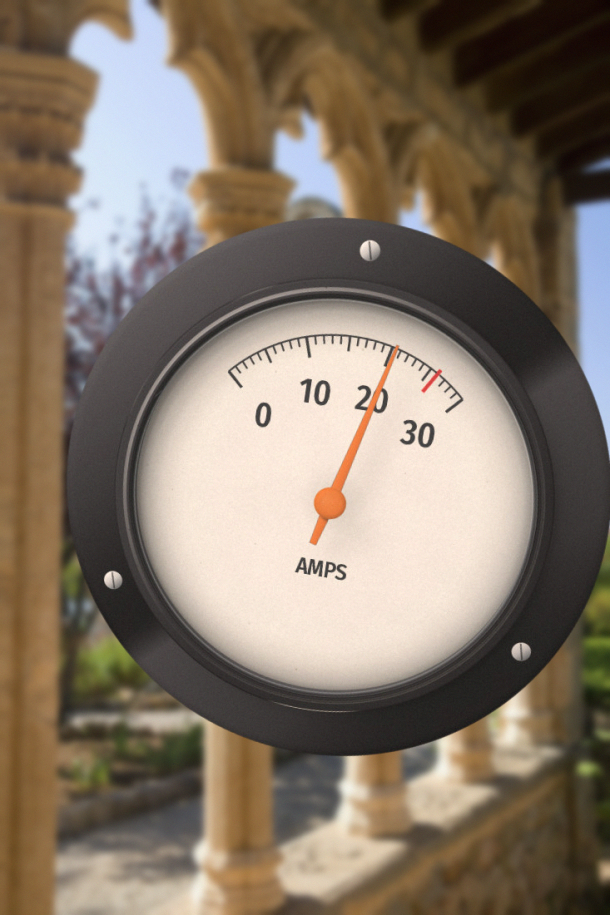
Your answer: 20.5 A
